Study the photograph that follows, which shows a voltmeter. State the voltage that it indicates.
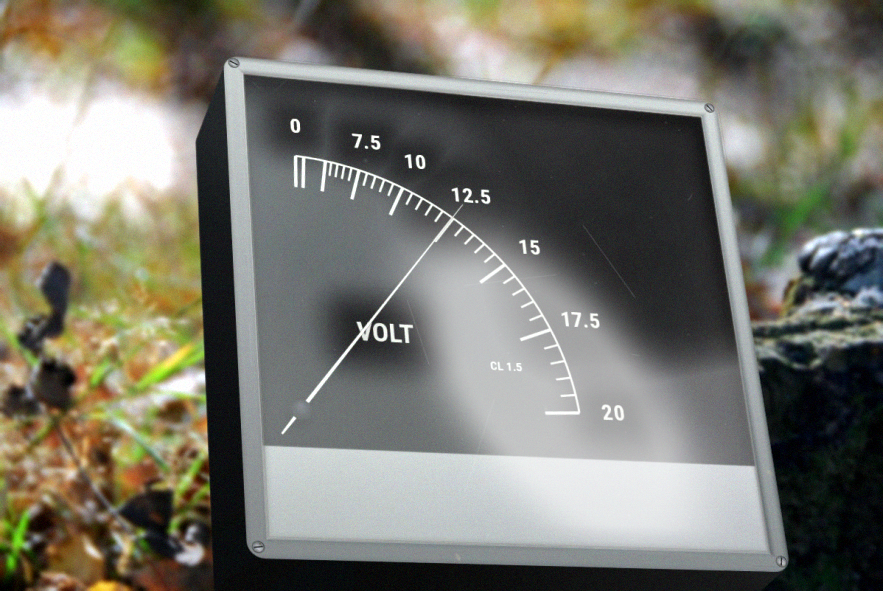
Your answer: 12.5 V
